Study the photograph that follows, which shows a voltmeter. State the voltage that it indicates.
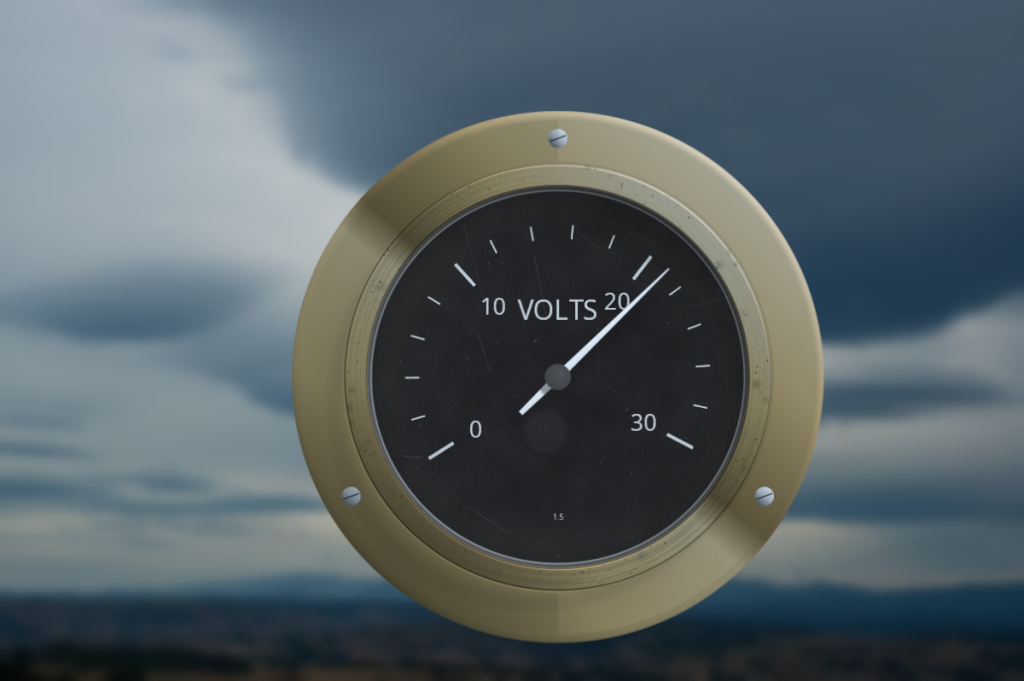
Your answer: 21 V
